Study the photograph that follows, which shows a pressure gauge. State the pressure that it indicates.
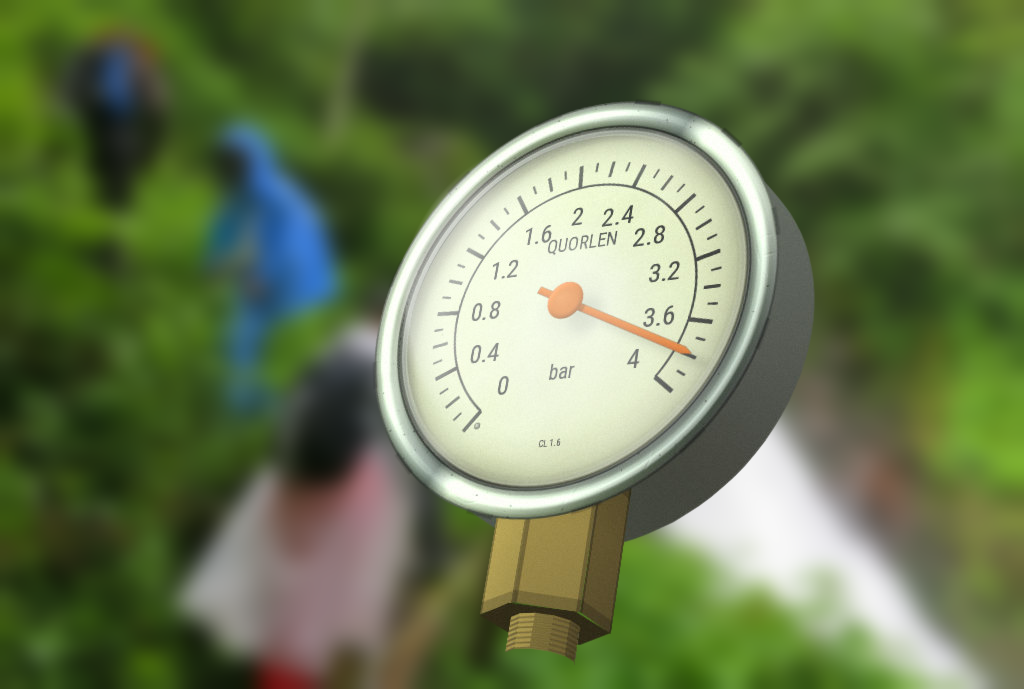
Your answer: 3.8 bar
